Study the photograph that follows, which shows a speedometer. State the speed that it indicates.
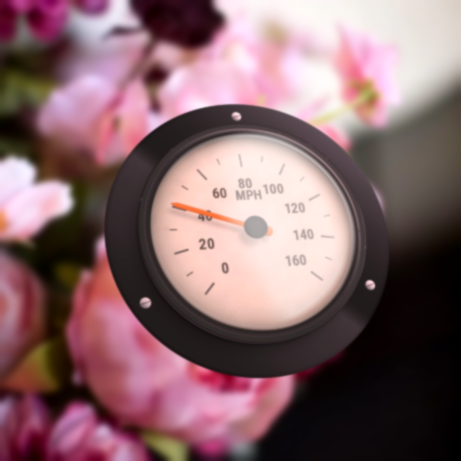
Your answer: 40 mph
